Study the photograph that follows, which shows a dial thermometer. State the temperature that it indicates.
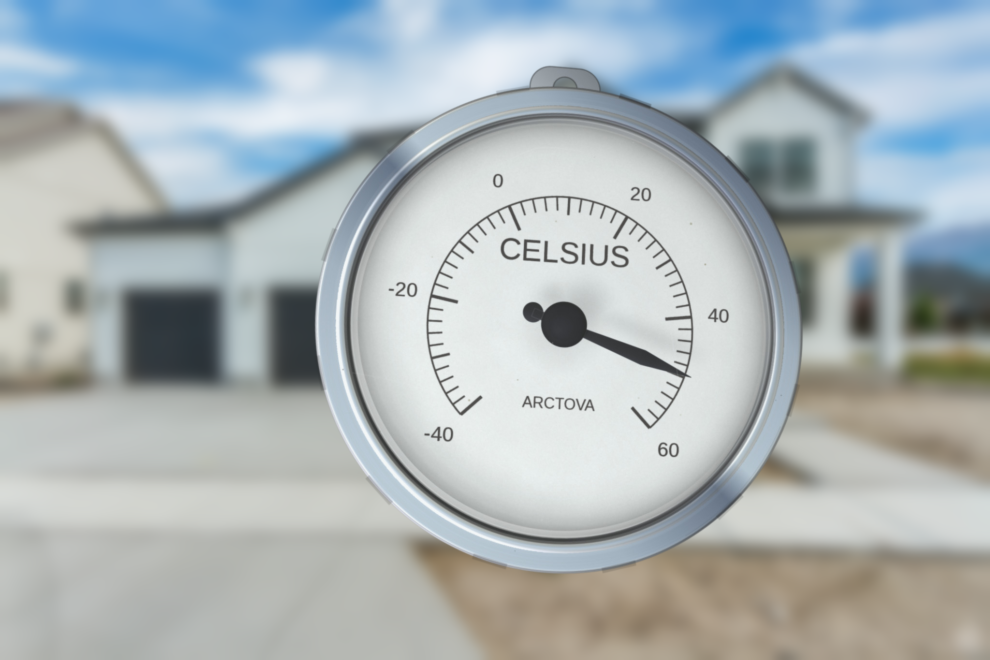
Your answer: 50 °C
